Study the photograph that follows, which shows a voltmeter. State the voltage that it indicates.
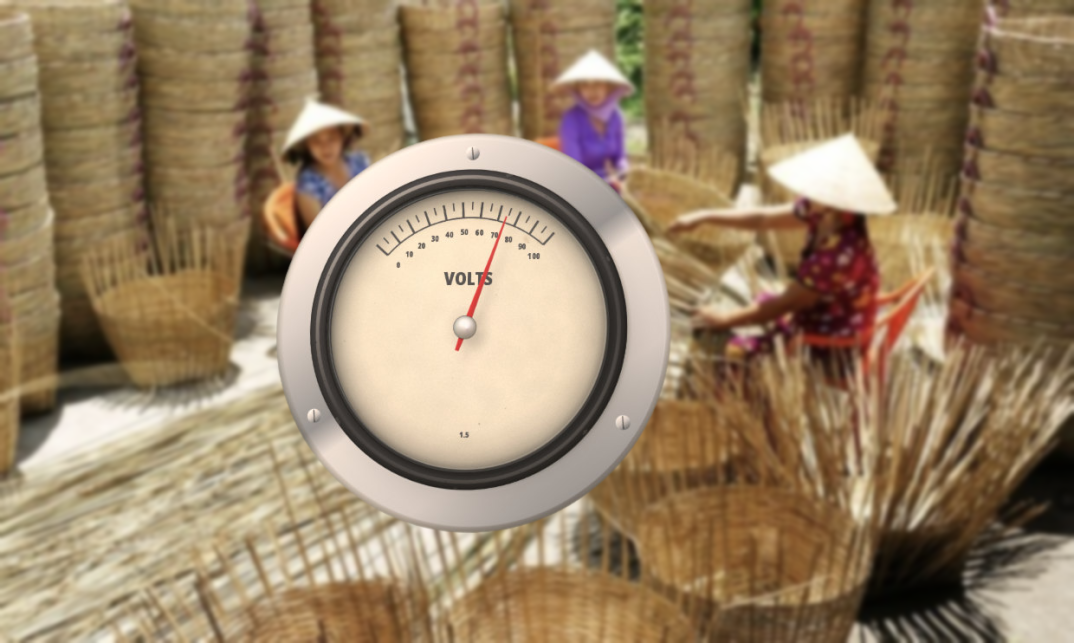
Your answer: 75 V
